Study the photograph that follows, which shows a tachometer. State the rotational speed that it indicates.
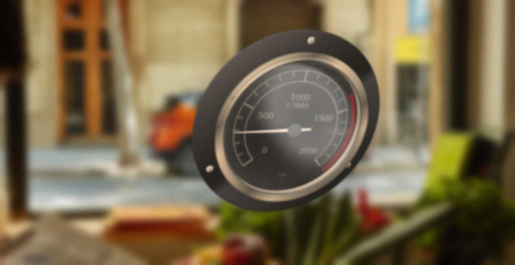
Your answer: 300 rpm
